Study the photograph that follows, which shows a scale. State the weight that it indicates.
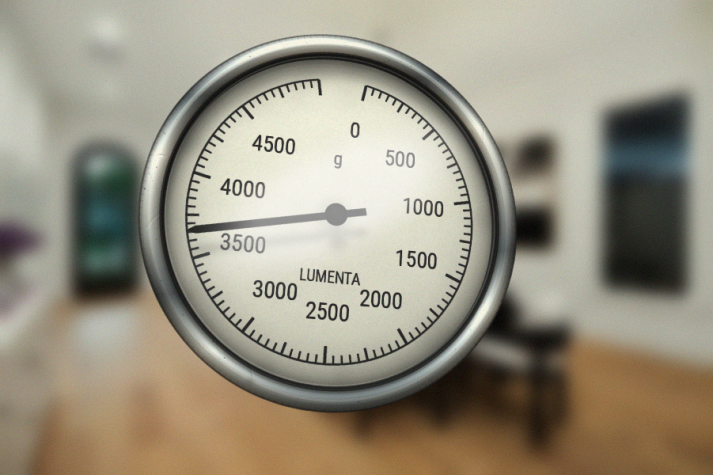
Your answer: 3650 g
